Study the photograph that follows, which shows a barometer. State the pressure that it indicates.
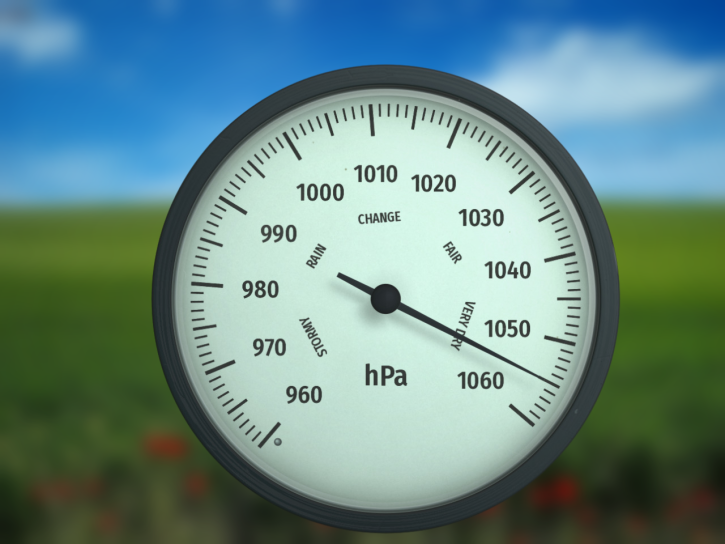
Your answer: 1055 hPa
